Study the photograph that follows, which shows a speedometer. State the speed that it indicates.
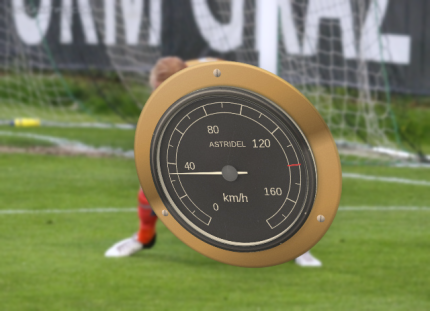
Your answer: 35 km/h
